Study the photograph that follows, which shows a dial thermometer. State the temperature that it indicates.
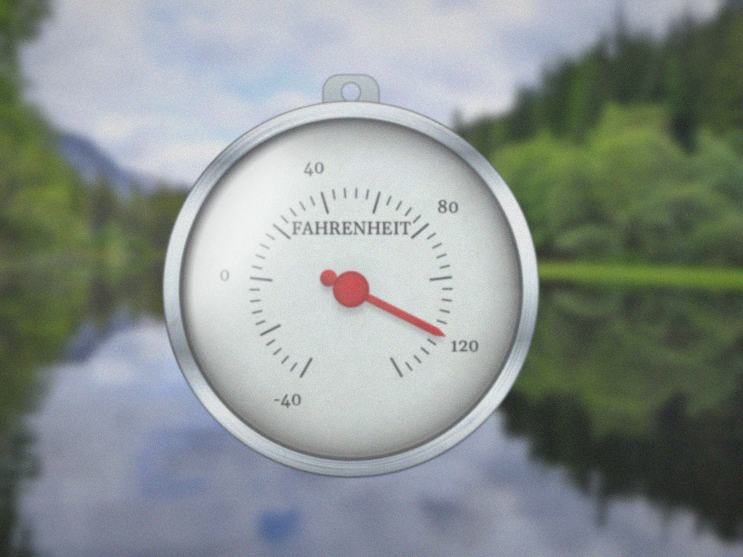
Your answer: 120 °F
